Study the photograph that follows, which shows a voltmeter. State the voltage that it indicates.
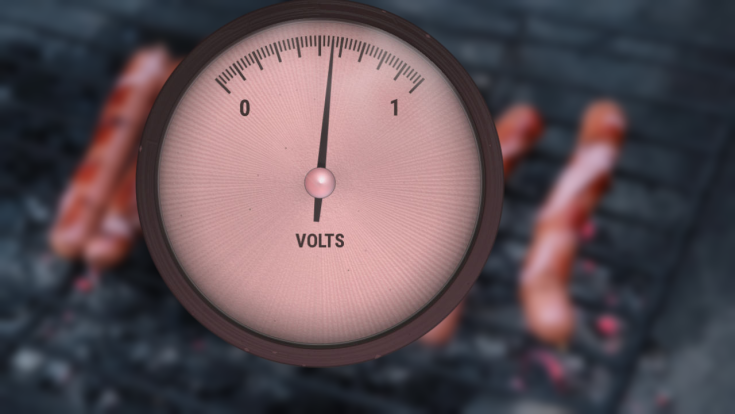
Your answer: 0.56 V
